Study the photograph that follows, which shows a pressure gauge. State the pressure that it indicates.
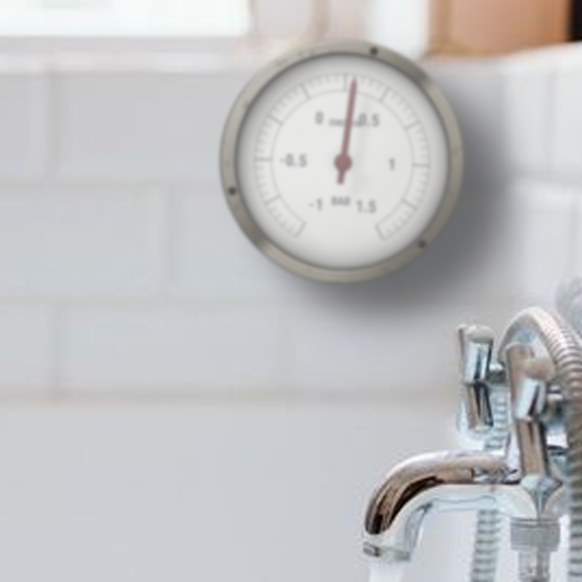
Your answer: 0.3 bar
